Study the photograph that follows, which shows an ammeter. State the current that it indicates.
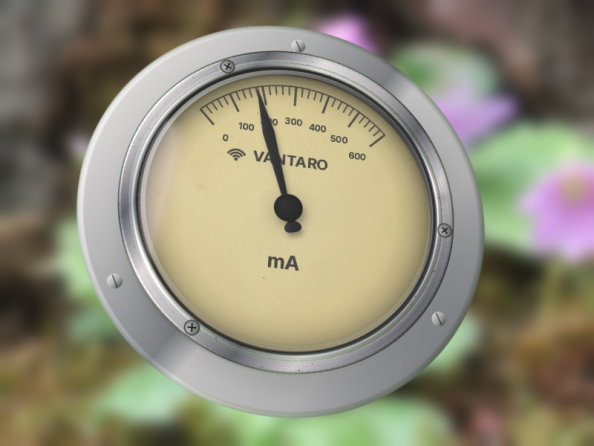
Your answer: 180 mA
